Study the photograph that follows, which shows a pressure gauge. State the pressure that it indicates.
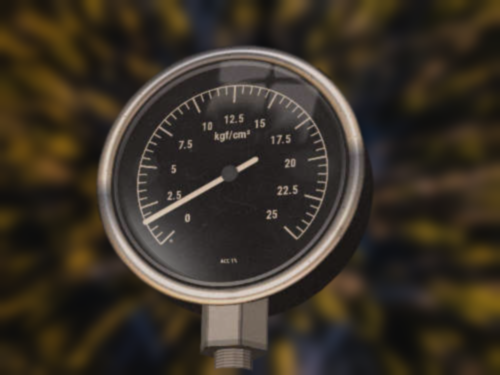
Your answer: 1.5 kg/cm²
